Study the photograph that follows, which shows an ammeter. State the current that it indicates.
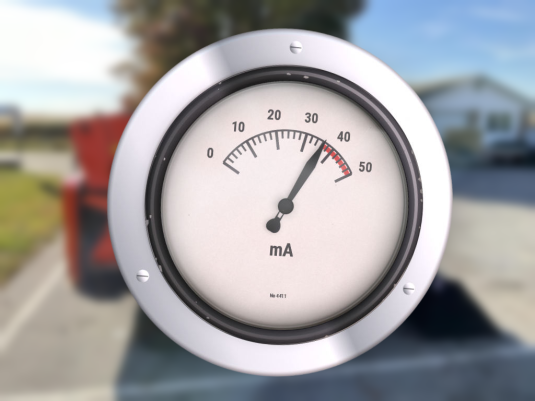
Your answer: 36 mA
